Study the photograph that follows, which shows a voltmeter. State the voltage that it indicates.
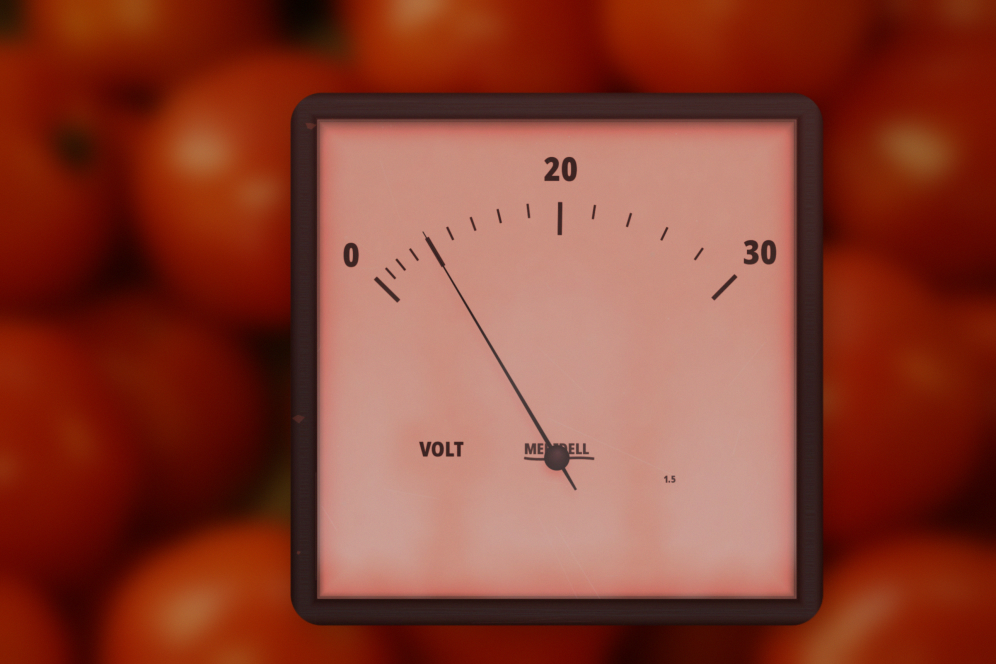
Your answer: 10 V
